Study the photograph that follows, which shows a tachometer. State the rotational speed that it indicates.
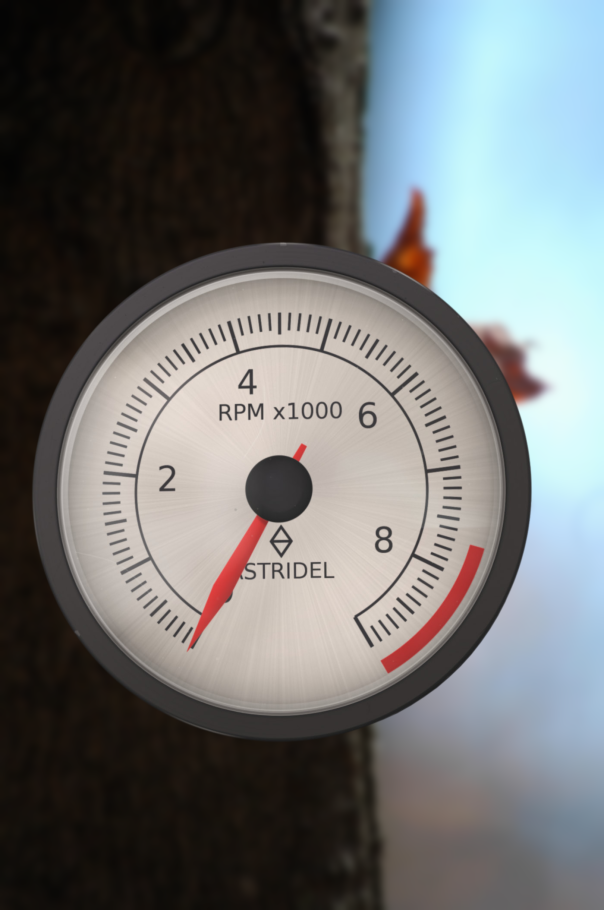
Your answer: 0 rpm
